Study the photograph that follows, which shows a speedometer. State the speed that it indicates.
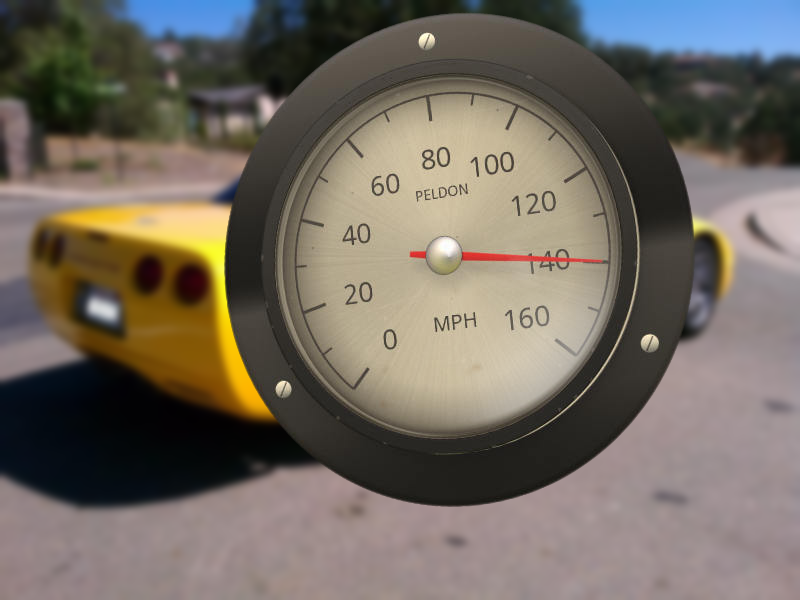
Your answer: 140 mph
